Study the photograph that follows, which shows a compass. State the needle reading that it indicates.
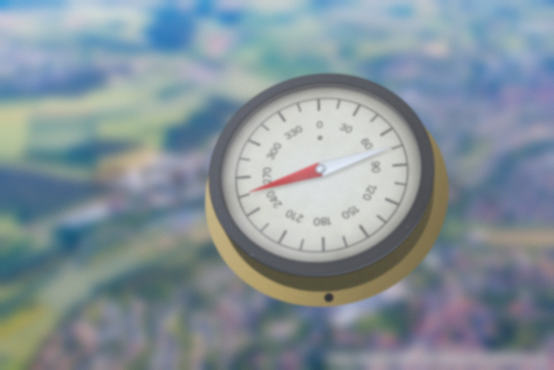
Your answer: 255 °
